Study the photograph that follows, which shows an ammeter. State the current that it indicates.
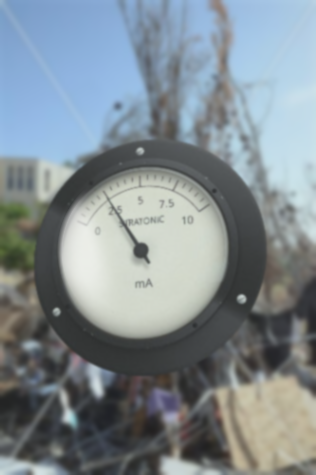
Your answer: 2.5 mA
